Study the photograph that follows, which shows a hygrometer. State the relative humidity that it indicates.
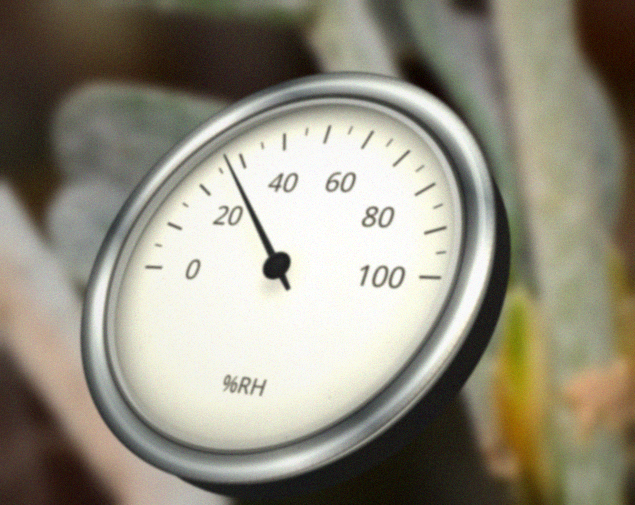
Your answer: 27.5 %
